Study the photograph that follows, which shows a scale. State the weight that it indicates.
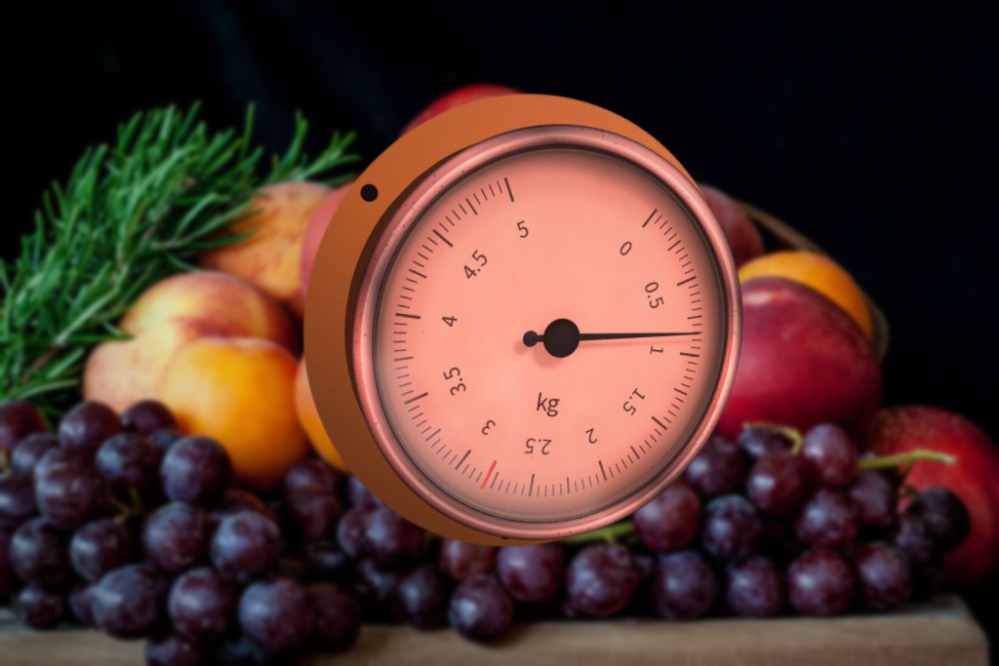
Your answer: 0.85 kg
